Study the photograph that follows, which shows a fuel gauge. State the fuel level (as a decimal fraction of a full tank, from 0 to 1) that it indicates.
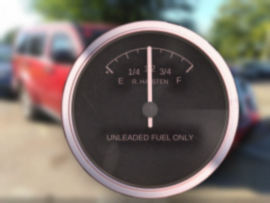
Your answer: 0.5
